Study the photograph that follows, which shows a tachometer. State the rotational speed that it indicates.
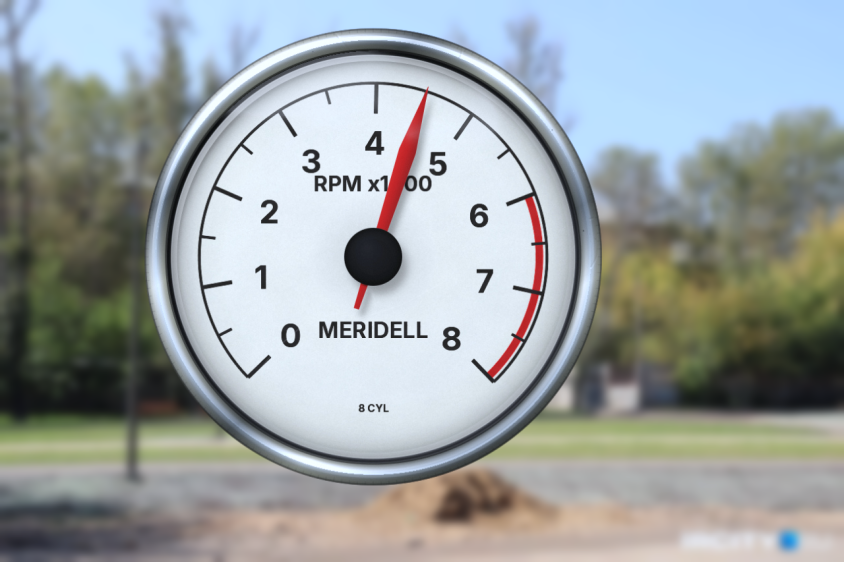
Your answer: 4500 rpm
